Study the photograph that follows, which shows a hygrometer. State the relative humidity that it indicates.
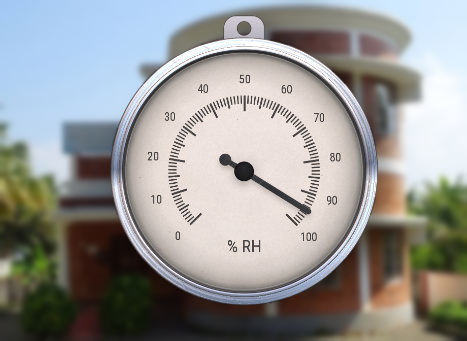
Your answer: 95 %
